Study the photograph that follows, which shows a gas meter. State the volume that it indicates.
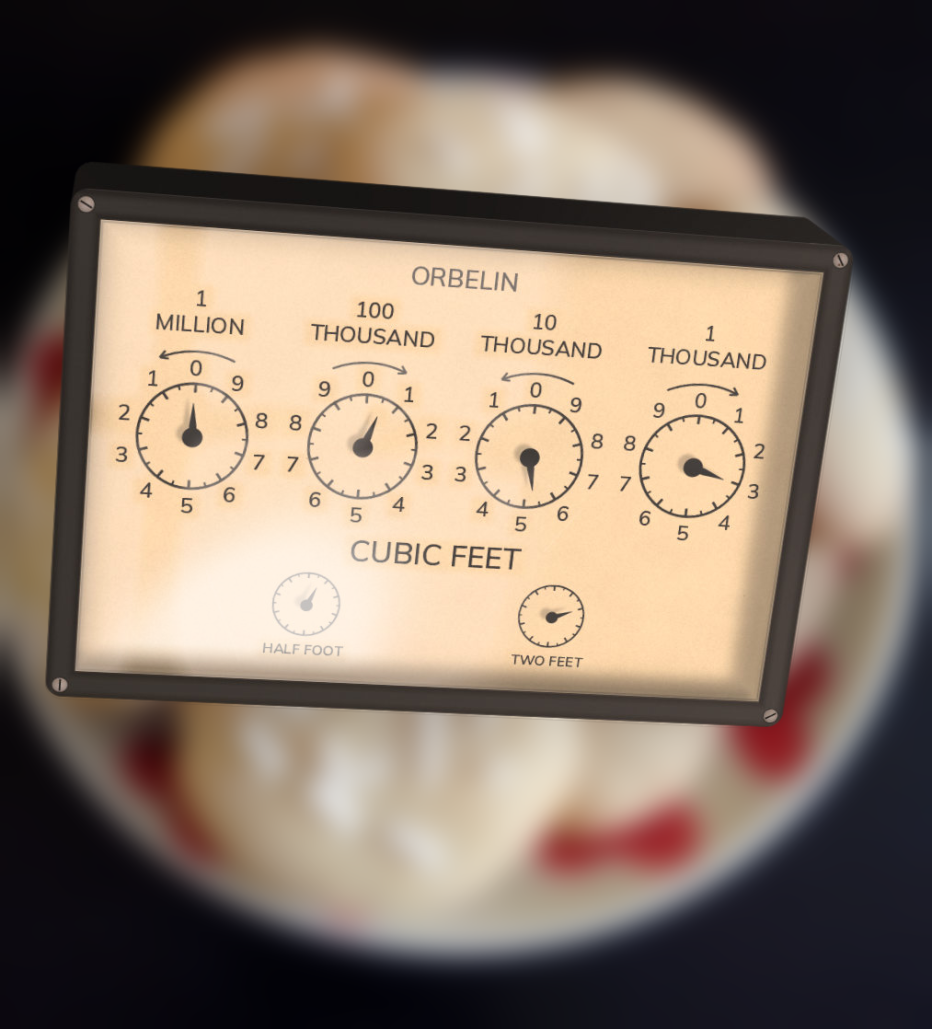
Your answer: 5300 ft³
